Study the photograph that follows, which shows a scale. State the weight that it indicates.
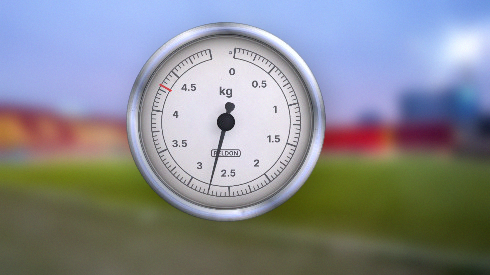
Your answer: 2.75 kg
